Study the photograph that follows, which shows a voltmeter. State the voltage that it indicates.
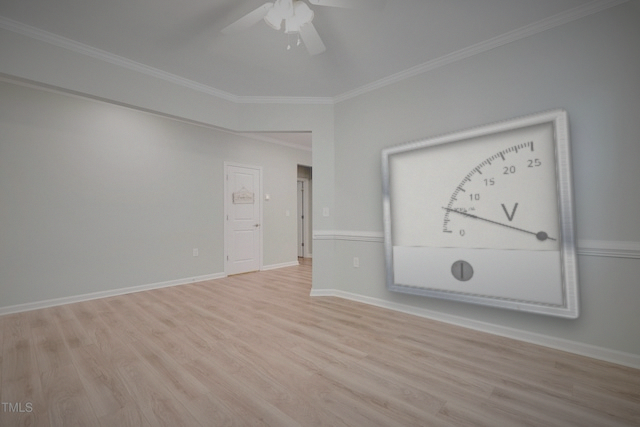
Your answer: 5 V
